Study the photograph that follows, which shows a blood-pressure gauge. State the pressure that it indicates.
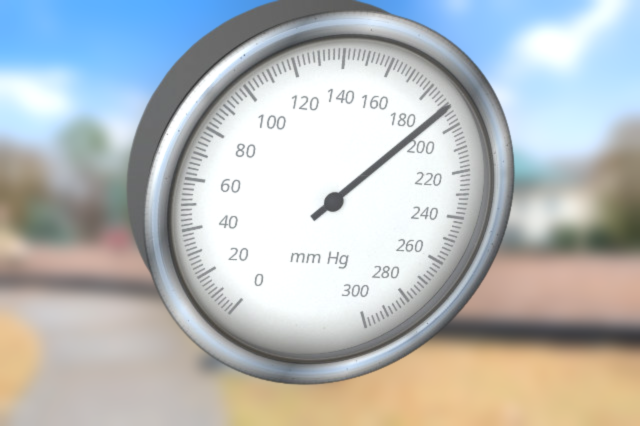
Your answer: 190 mmHg
